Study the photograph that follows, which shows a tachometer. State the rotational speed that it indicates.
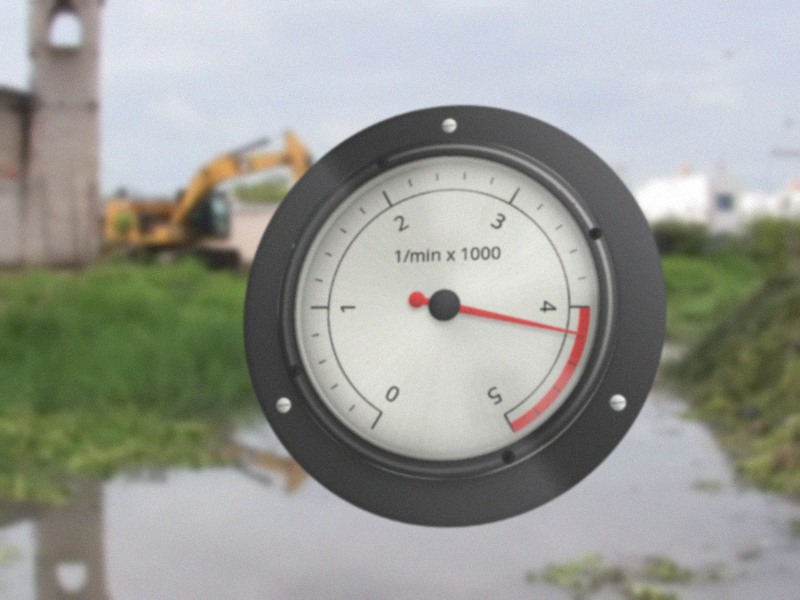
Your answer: 4200 rpm
